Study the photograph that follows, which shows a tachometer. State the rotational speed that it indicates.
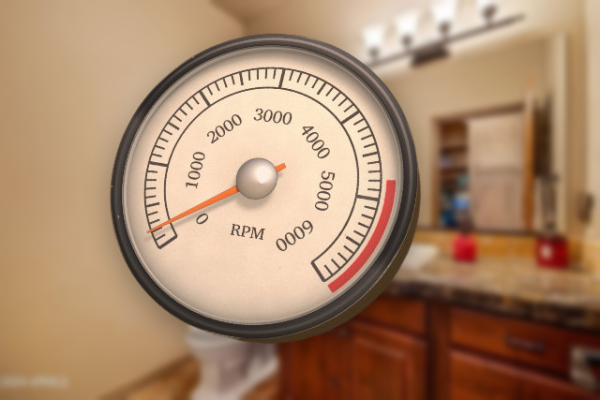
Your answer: 200 rpm
